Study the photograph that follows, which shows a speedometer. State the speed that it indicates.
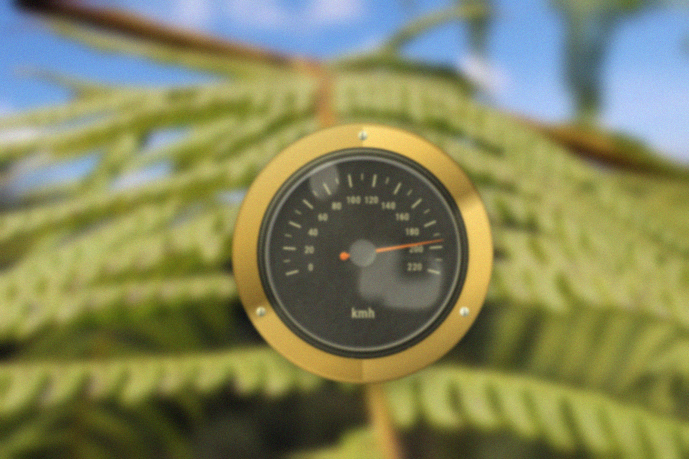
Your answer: 195 km/h
